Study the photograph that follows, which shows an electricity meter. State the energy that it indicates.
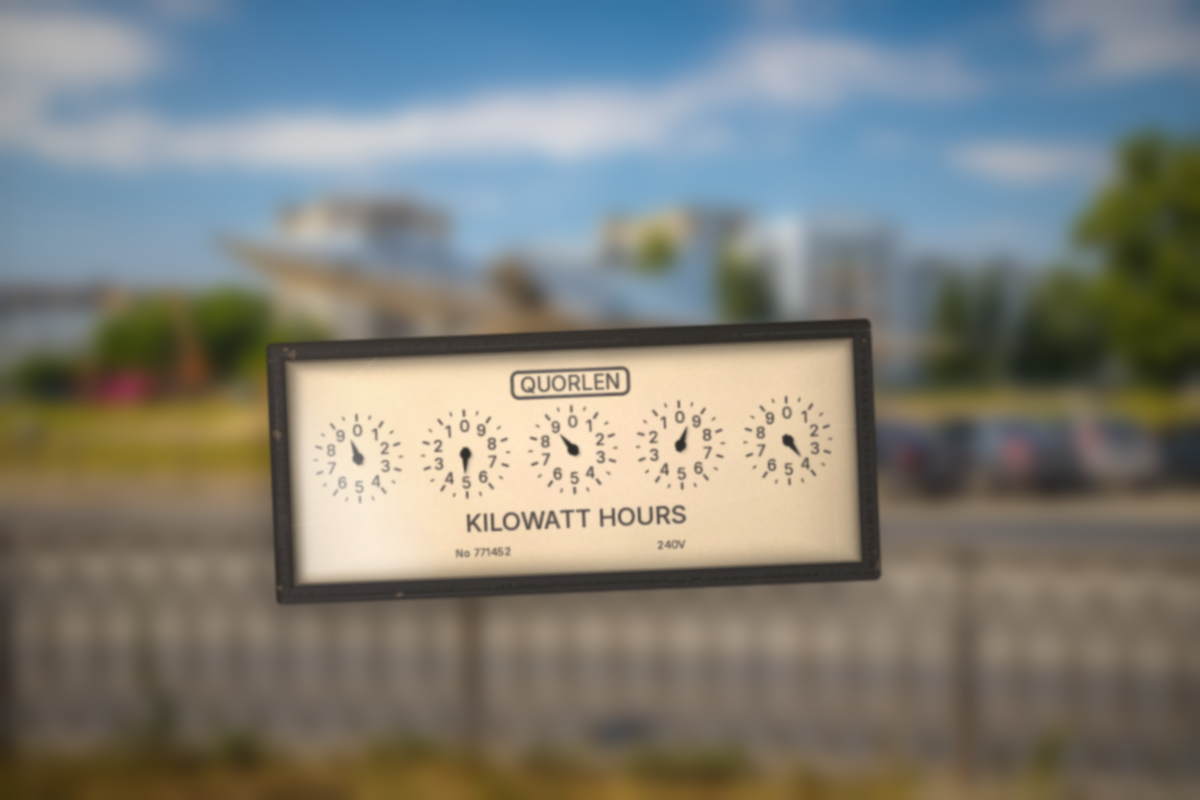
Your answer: 94894 kWh
